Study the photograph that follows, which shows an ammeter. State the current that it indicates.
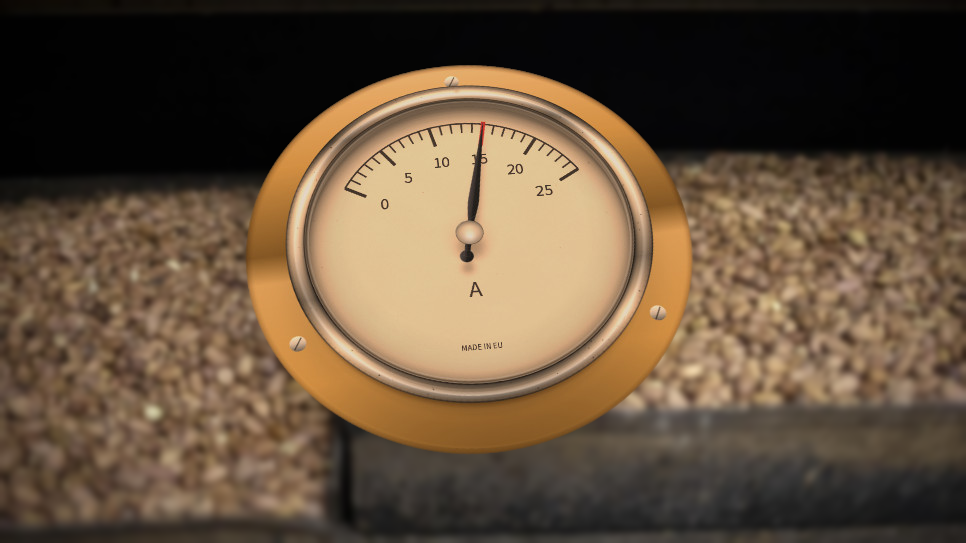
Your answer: 15 A
